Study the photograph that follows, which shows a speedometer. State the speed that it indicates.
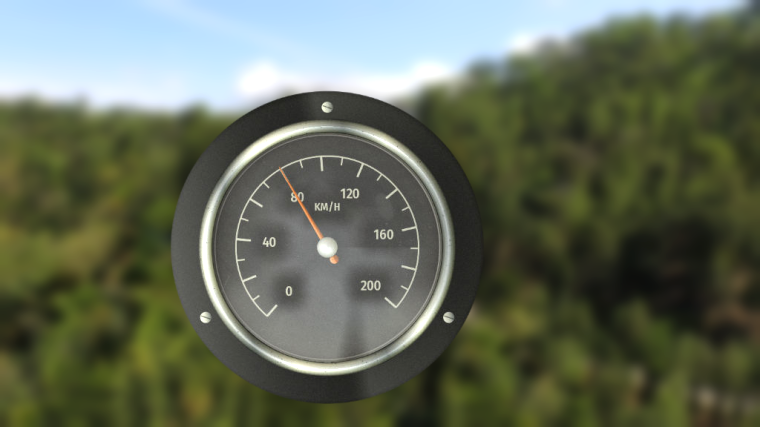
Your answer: 80 km/h
